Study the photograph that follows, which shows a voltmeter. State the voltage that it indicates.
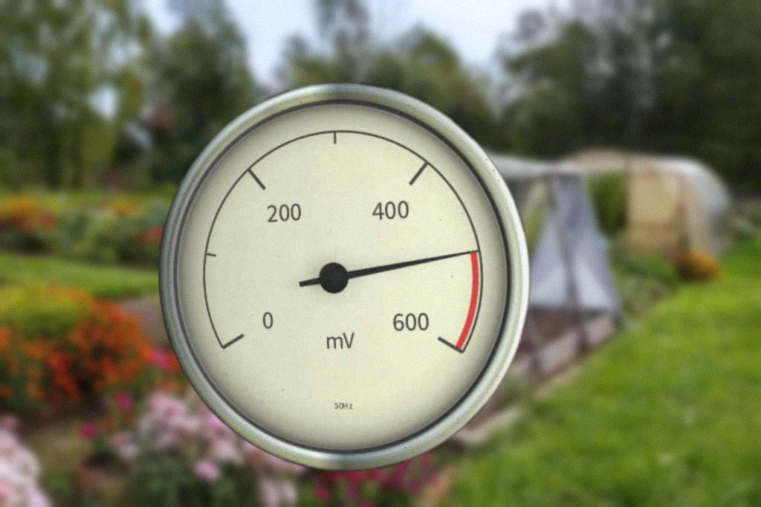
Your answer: 500 mV
